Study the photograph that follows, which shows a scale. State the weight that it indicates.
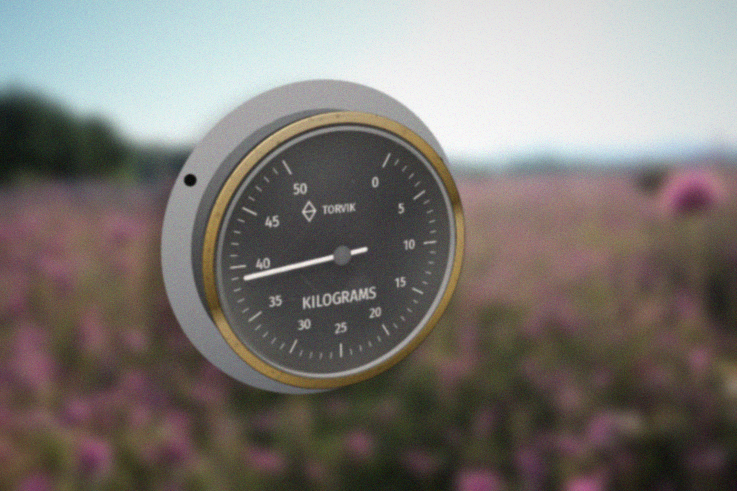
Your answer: 39 kg
